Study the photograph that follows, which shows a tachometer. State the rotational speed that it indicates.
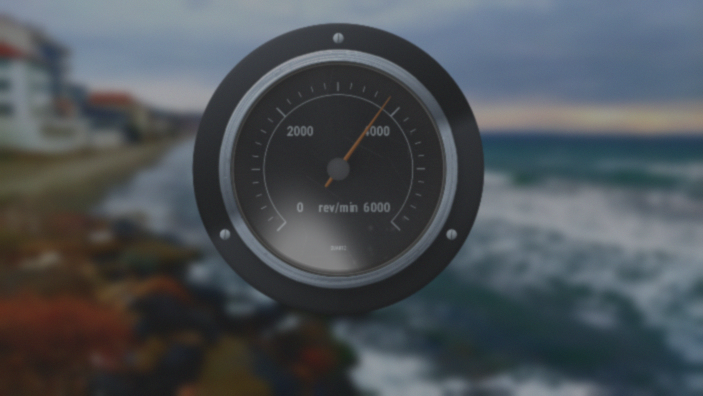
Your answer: 3800 rpm
